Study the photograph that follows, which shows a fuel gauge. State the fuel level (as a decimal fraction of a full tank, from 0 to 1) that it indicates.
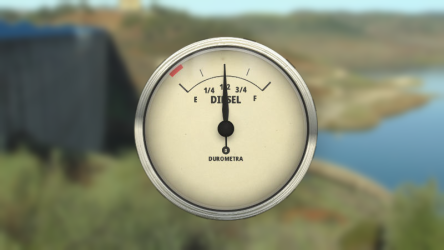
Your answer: 0.5
